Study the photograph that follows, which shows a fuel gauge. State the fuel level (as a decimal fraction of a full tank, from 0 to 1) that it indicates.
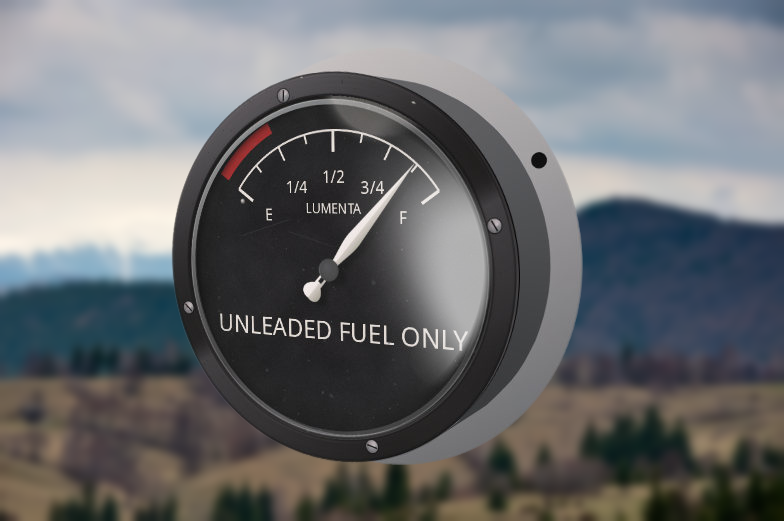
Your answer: 0.875
